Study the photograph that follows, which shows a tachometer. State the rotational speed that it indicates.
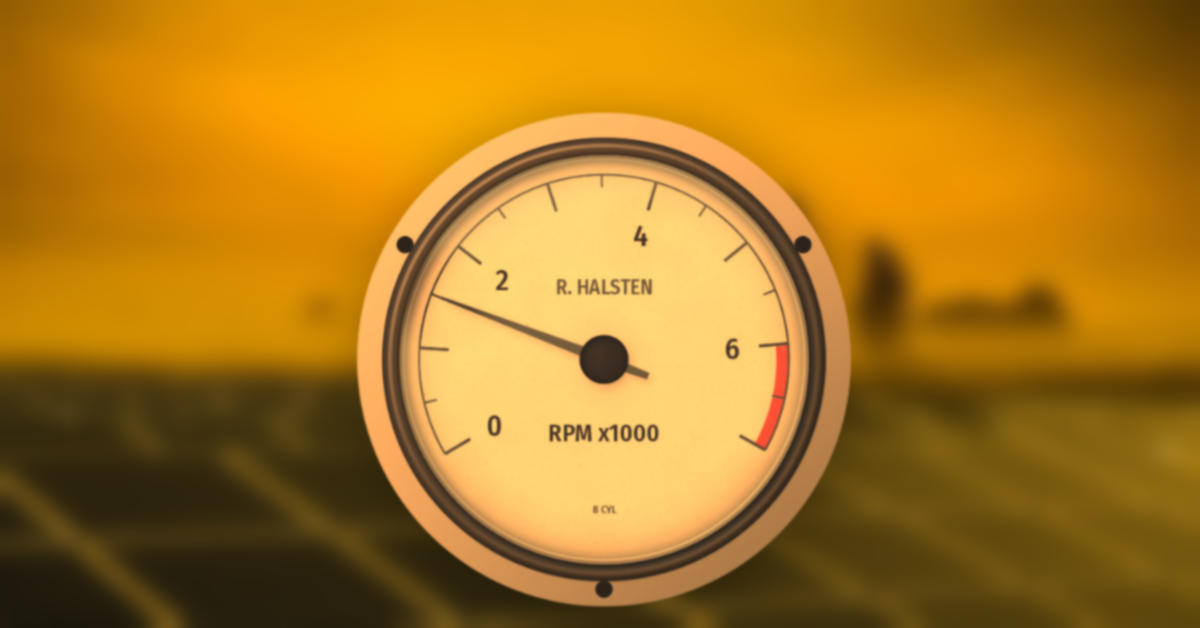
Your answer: 1500 rpm
